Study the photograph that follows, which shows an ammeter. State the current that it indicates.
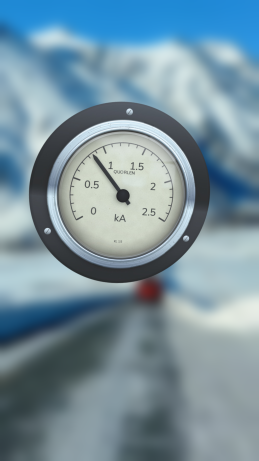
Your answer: 0.85 kA
